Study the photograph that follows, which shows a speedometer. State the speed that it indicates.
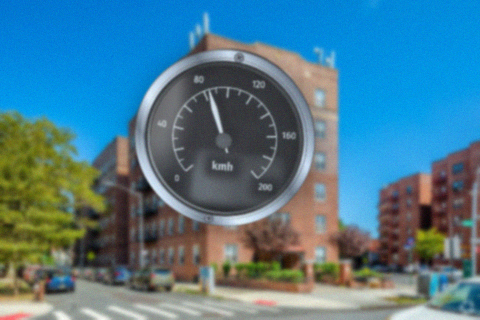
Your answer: 85 km/h
